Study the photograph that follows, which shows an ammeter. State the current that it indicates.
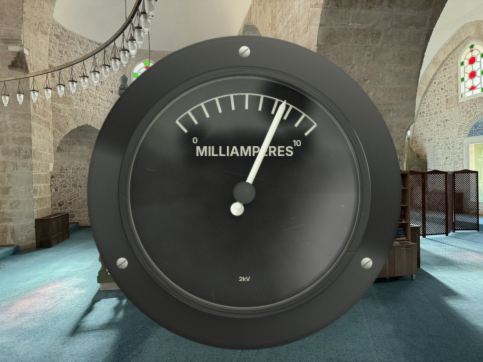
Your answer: 7.5 mA
